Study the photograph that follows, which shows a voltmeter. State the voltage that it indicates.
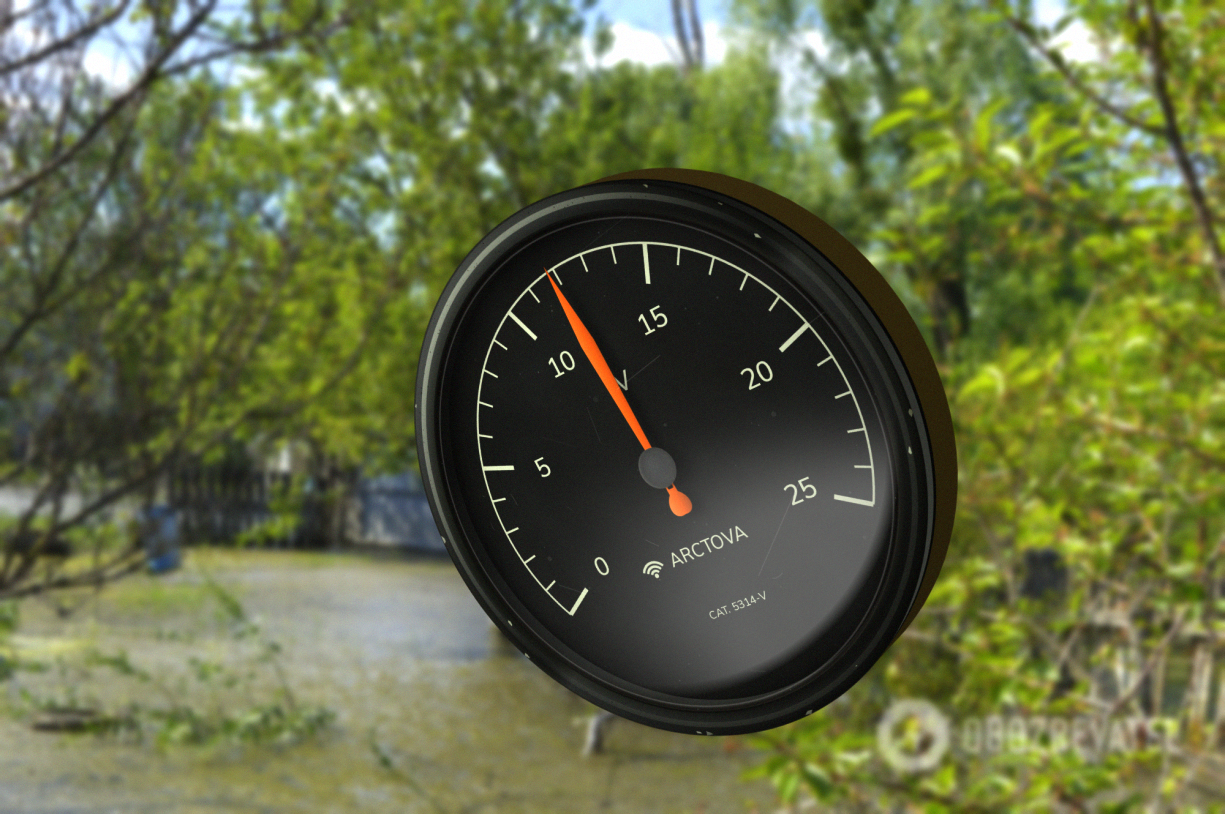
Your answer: 12 V
